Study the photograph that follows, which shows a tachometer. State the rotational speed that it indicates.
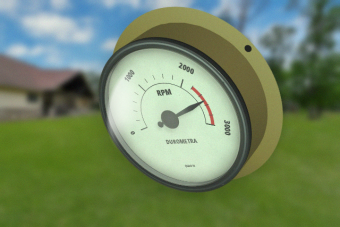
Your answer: 2500 rpm
